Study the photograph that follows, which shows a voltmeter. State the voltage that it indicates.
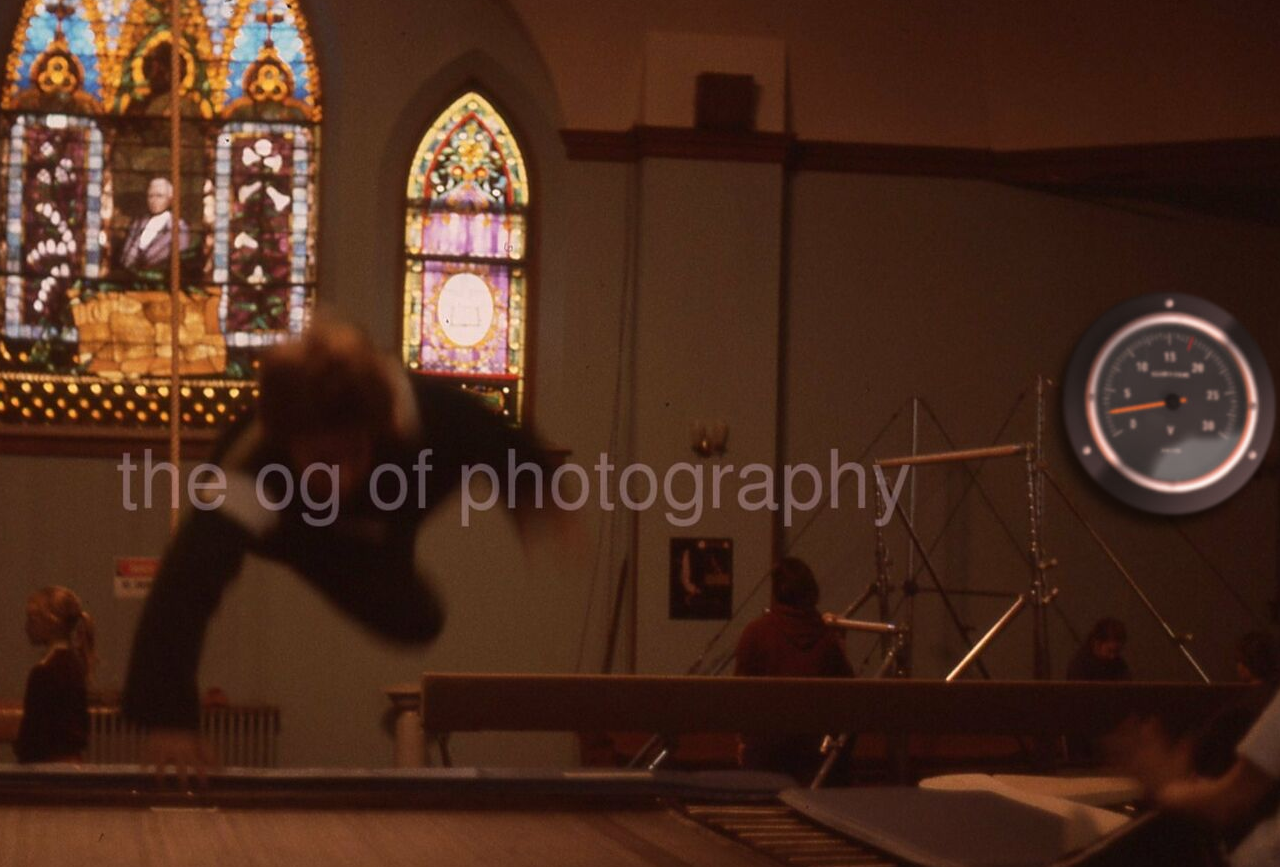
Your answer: 2.5 V
